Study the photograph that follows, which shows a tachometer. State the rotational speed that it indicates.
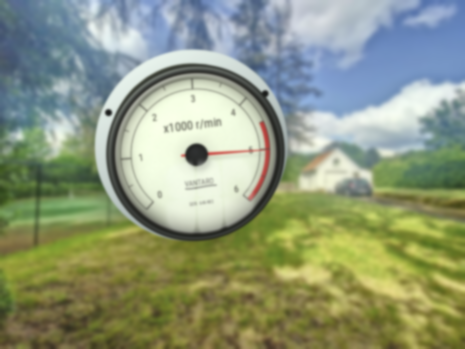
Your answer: 5000 rpm
